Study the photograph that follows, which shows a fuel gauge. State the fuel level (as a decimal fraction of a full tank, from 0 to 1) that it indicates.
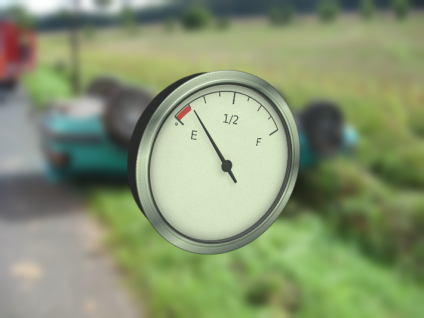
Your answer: 0.125
